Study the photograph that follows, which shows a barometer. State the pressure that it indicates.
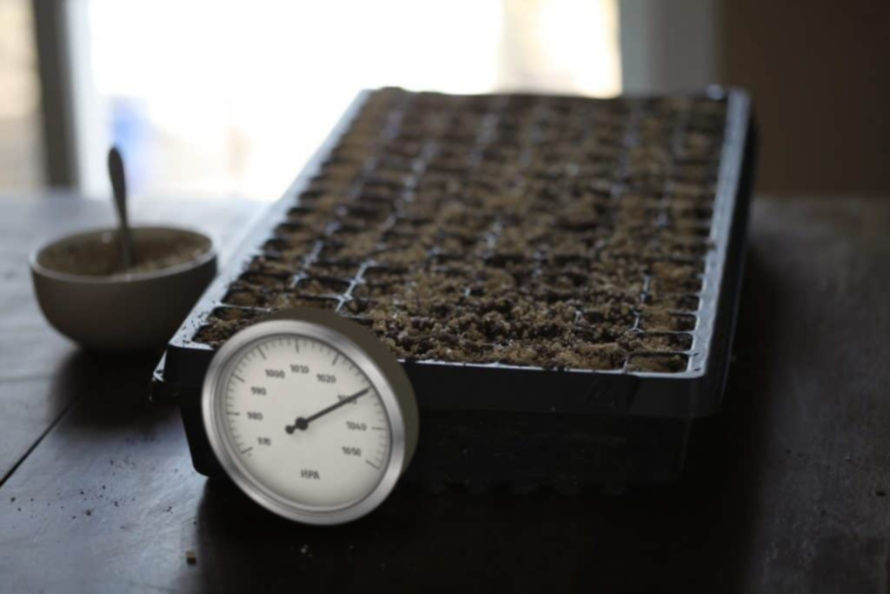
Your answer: 1030 hPa
